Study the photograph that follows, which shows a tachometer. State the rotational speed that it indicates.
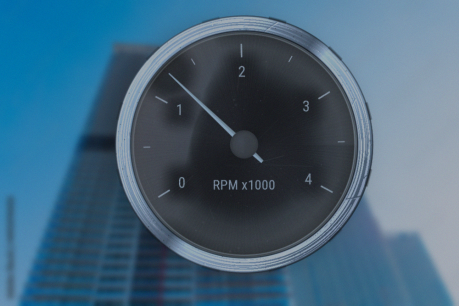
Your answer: 1250 rpm
